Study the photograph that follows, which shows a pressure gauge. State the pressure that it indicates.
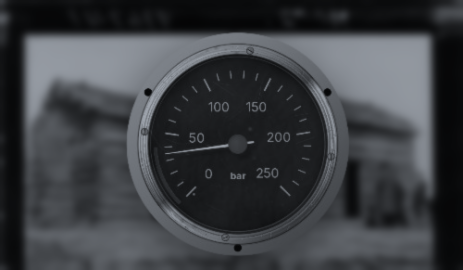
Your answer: 35 bar
